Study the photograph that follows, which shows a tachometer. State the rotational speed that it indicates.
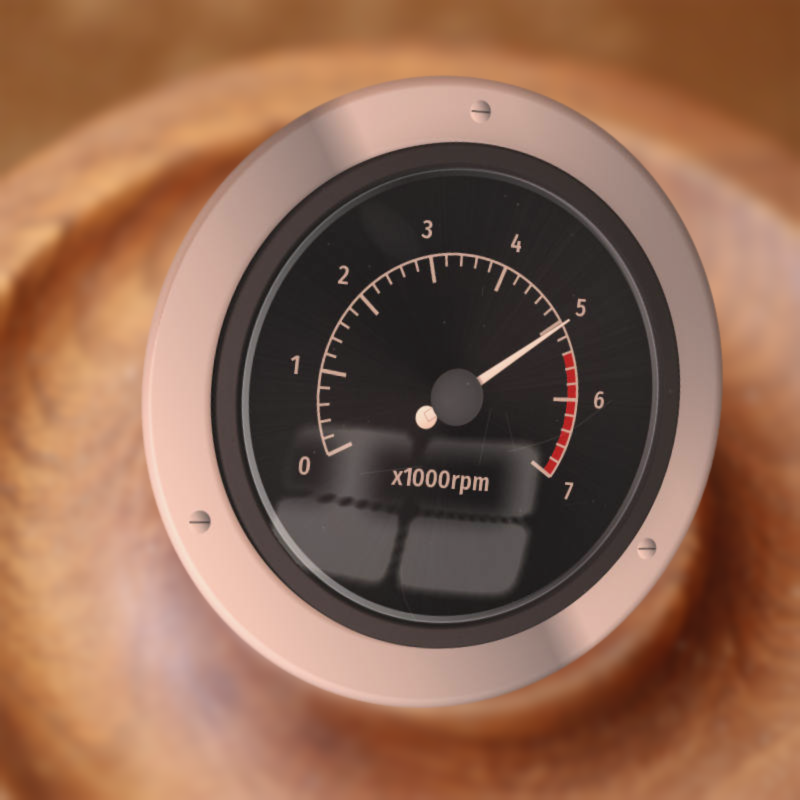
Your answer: 5000 rpm
